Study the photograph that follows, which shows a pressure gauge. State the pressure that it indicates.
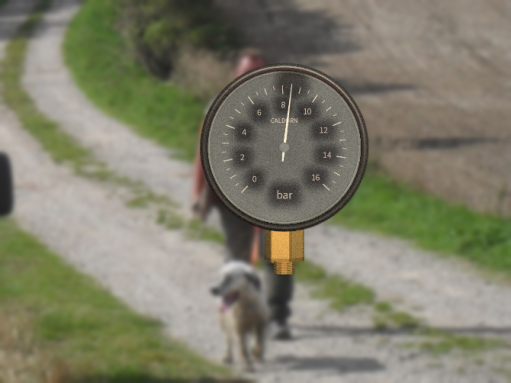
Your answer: 8.5 bar
